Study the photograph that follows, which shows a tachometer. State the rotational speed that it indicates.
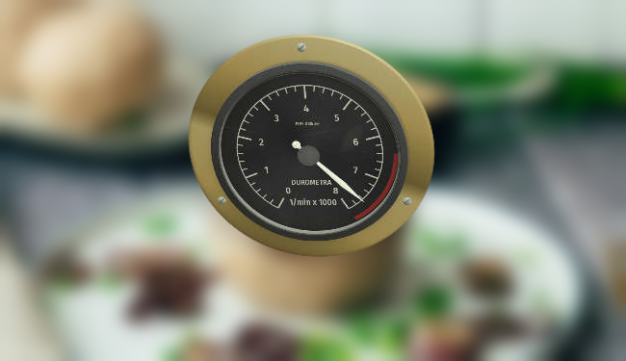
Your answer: 7600 rpm
